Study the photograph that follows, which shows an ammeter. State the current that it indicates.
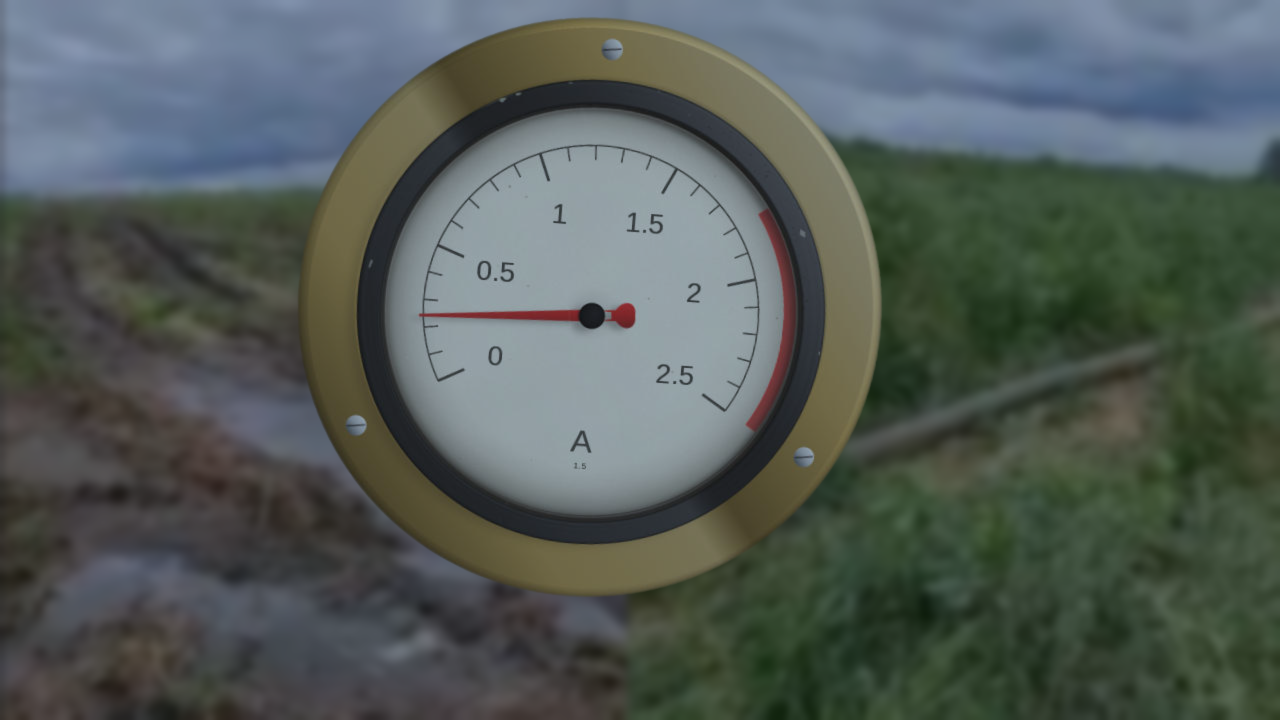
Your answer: 0.25 A
